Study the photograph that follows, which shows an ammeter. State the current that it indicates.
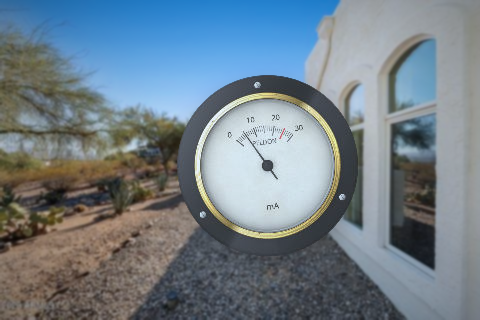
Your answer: 5 mA
